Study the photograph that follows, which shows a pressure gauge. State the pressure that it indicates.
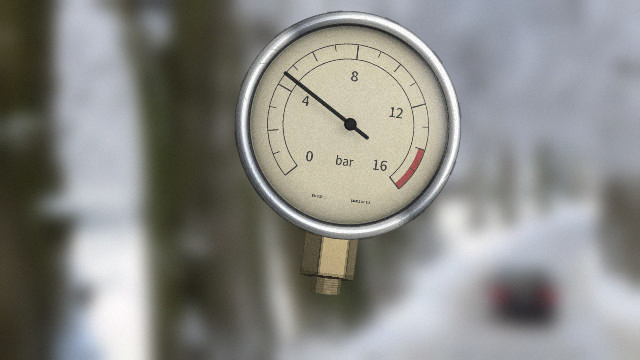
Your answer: 4.5 bar
